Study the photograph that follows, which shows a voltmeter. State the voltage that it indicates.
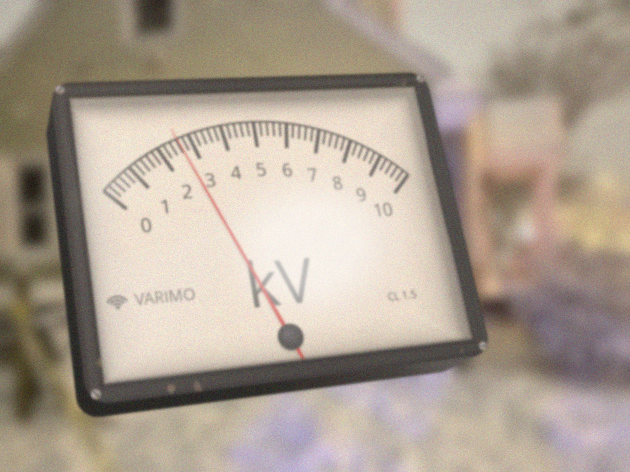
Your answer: 2.6 kV
